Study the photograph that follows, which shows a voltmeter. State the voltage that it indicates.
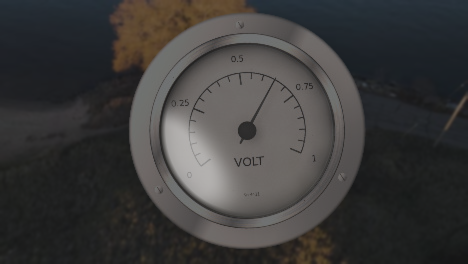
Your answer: 0.65 V
